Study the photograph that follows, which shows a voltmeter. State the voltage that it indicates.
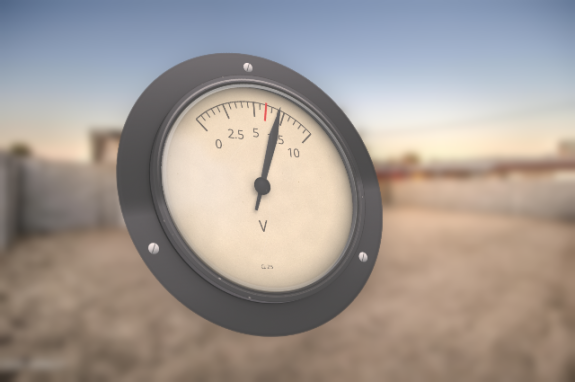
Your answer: 7 V
